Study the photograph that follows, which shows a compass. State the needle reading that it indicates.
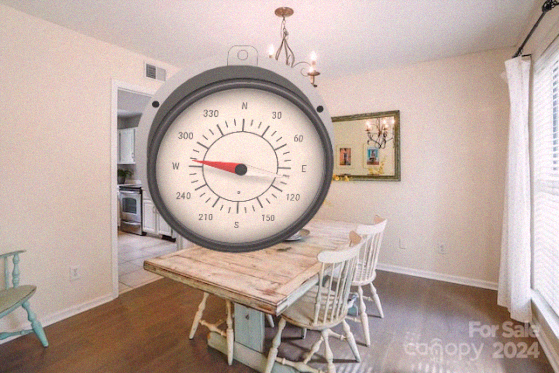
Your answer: 280 °
